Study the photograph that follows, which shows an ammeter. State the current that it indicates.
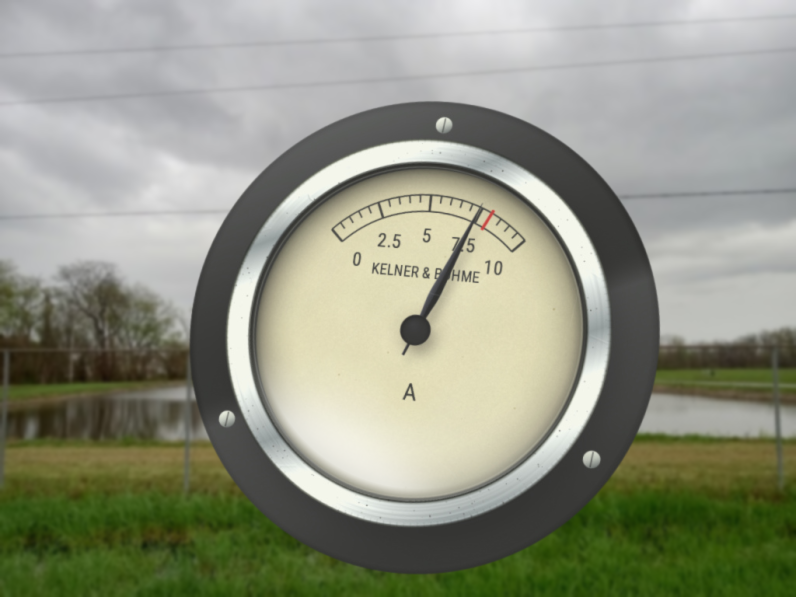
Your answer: 7.5 A
